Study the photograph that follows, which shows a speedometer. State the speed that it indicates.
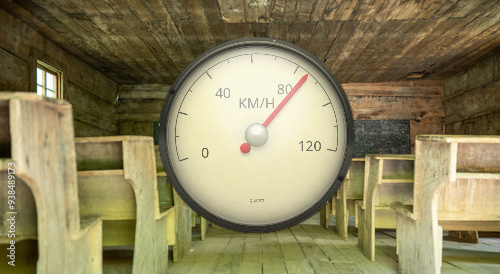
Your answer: 85 km/h
